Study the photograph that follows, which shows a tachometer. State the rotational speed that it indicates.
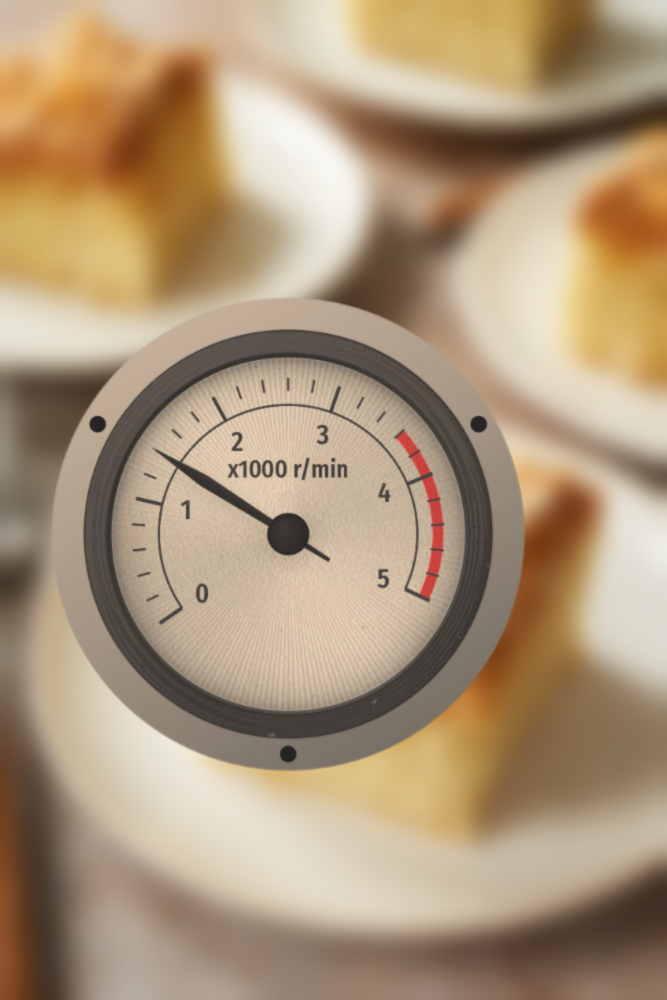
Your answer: 1400 rpm
